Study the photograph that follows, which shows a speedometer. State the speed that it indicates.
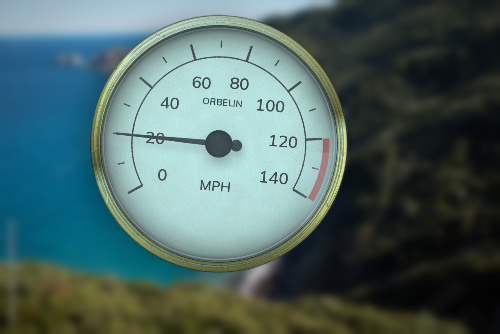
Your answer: 20 mph
